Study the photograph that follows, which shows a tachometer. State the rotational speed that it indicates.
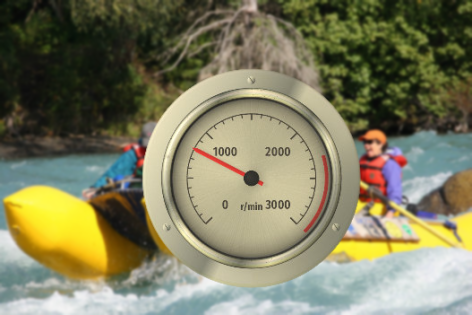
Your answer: 800 rpm
